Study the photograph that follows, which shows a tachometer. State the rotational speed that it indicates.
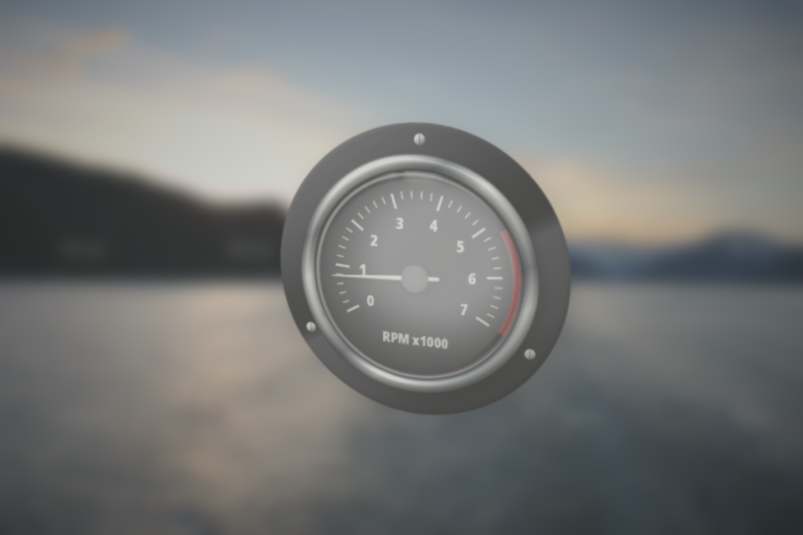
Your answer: 800 rpm
